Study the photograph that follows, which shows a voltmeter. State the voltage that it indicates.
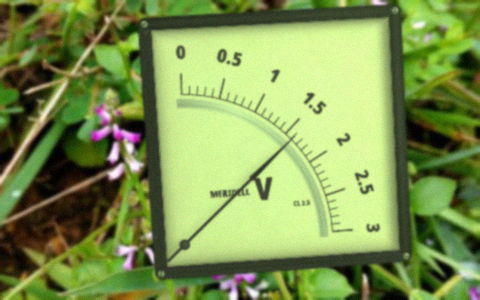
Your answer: 1.6 V
